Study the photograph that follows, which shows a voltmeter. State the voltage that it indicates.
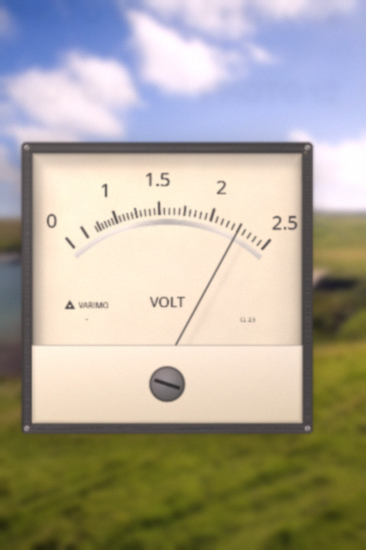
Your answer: 2.25 V
